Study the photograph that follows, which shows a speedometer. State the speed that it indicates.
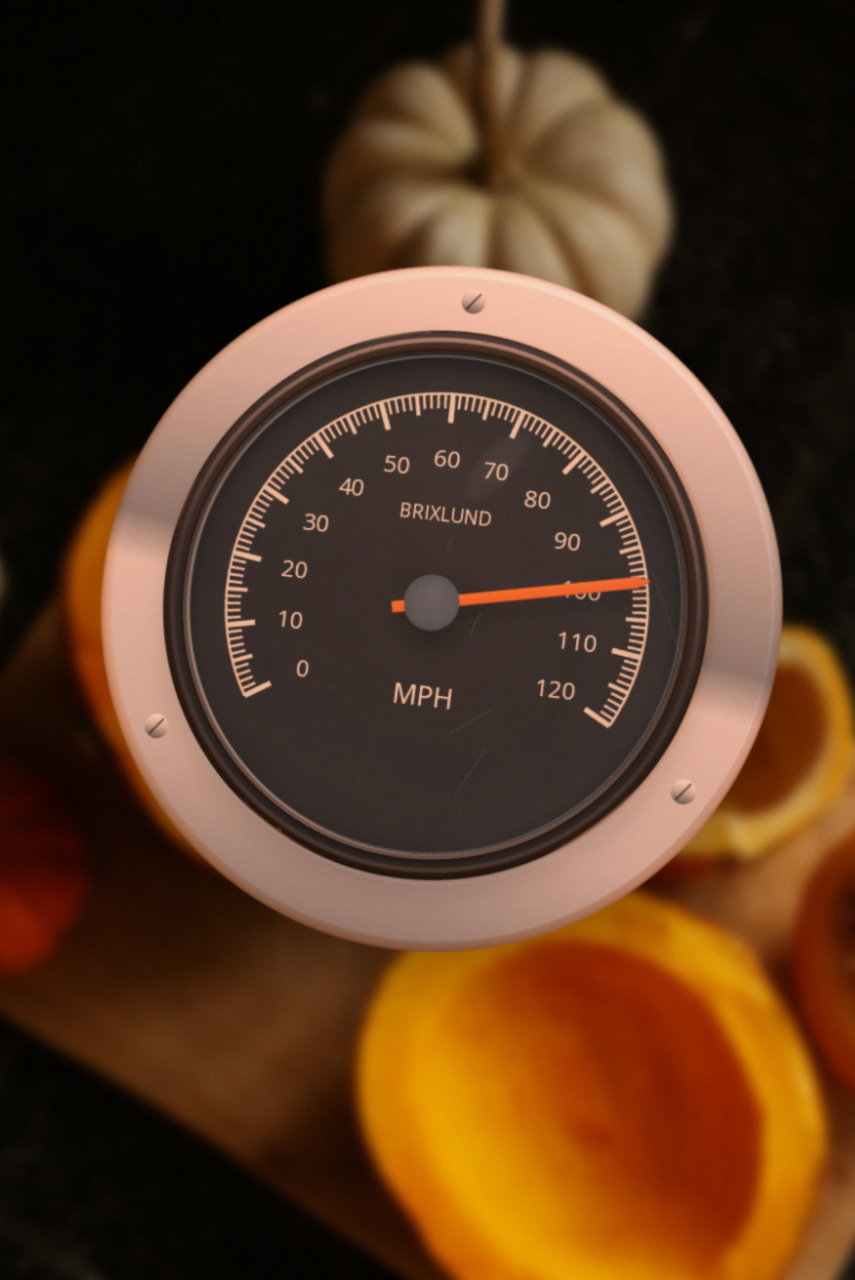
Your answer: 100 mph
